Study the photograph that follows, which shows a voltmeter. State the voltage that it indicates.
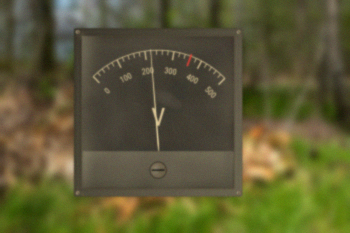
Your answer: 220 V
